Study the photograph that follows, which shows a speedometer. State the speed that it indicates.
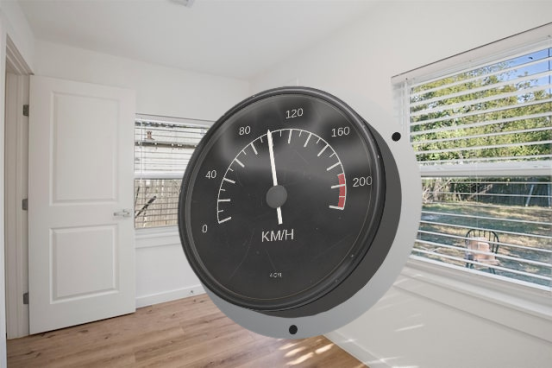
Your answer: 100 km/h
